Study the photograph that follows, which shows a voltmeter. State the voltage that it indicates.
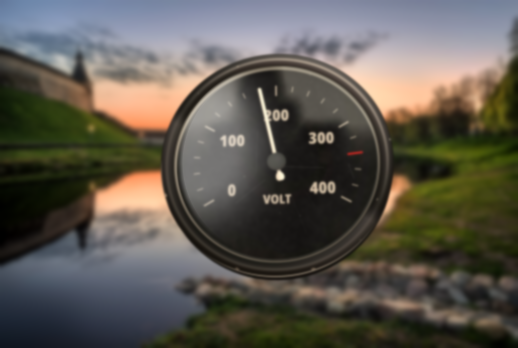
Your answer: 180 V
